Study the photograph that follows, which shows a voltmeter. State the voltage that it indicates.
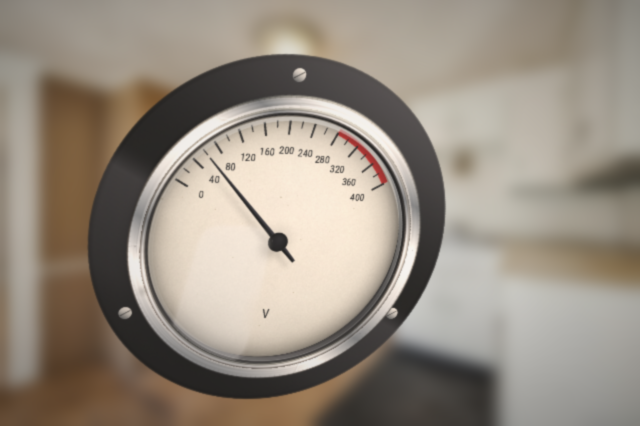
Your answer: 60 V
